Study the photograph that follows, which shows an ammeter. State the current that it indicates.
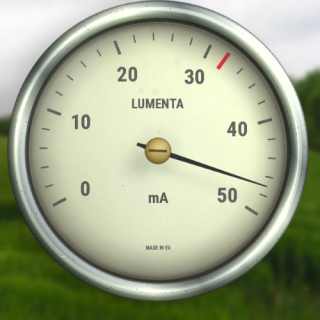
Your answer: 47 mA
